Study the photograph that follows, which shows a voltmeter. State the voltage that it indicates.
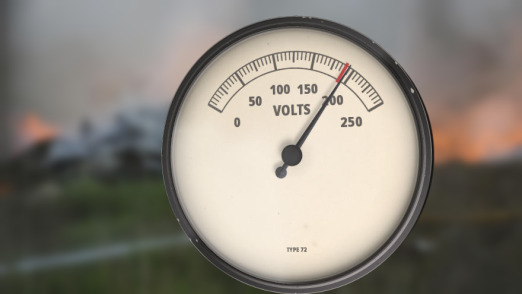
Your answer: 195 V
